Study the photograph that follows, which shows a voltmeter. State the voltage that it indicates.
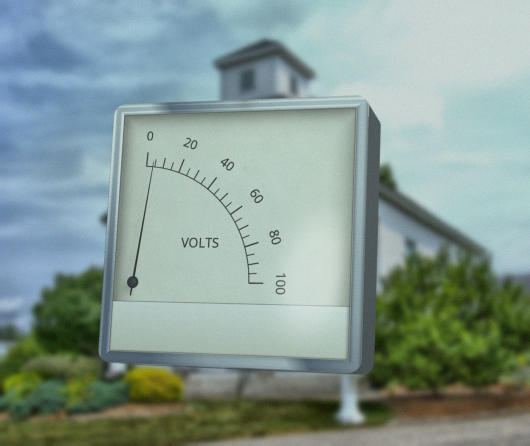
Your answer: 5 V
